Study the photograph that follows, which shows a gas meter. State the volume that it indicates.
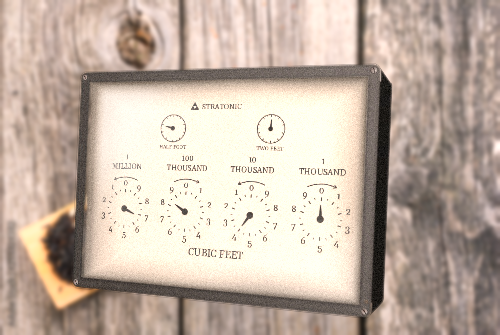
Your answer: 684000 ft³
